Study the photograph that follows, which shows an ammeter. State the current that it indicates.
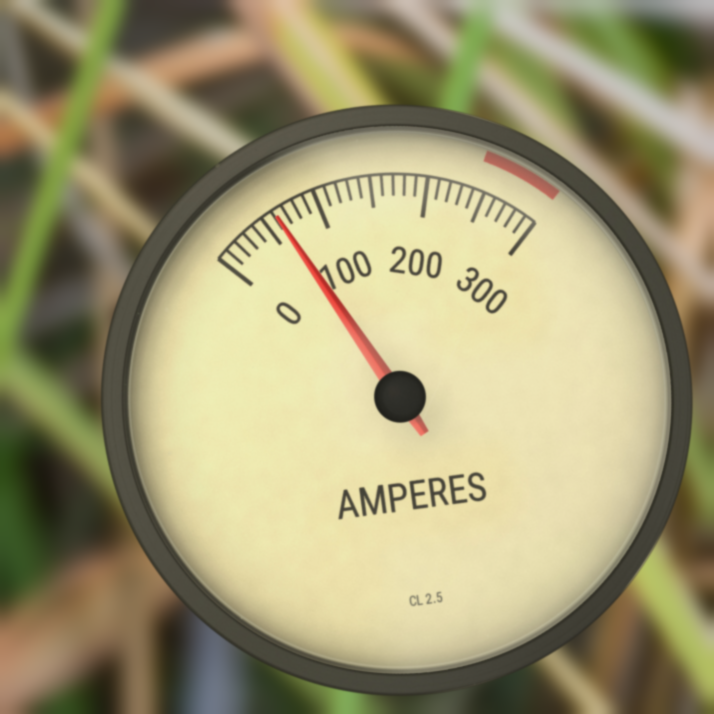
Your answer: 60 A
